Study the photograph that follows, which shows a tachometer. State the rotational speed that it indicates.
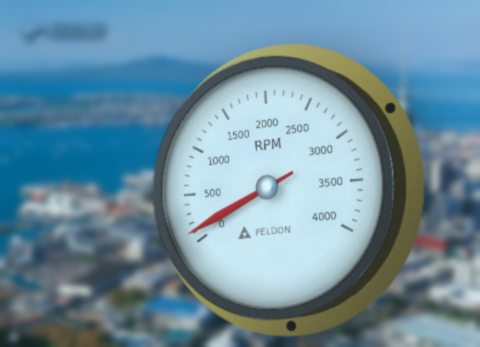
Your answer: 100 rpm
